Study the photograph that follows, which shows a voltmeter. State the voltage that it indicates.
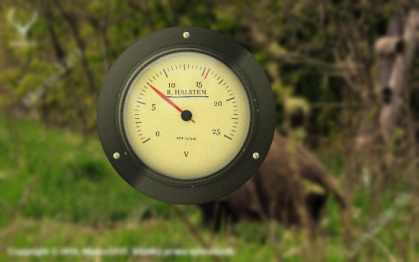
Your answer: 7.5 V
